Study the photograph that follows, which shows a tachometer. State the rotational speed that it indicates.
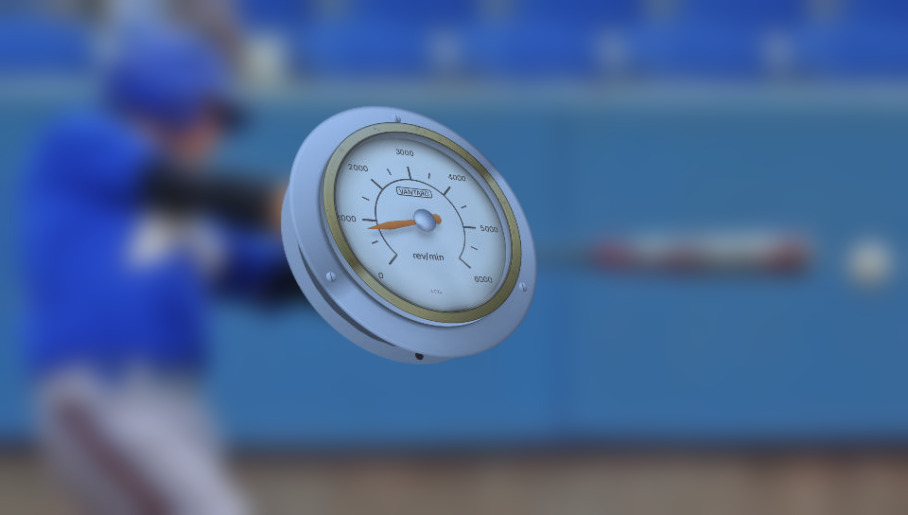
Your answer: 750 rpm
